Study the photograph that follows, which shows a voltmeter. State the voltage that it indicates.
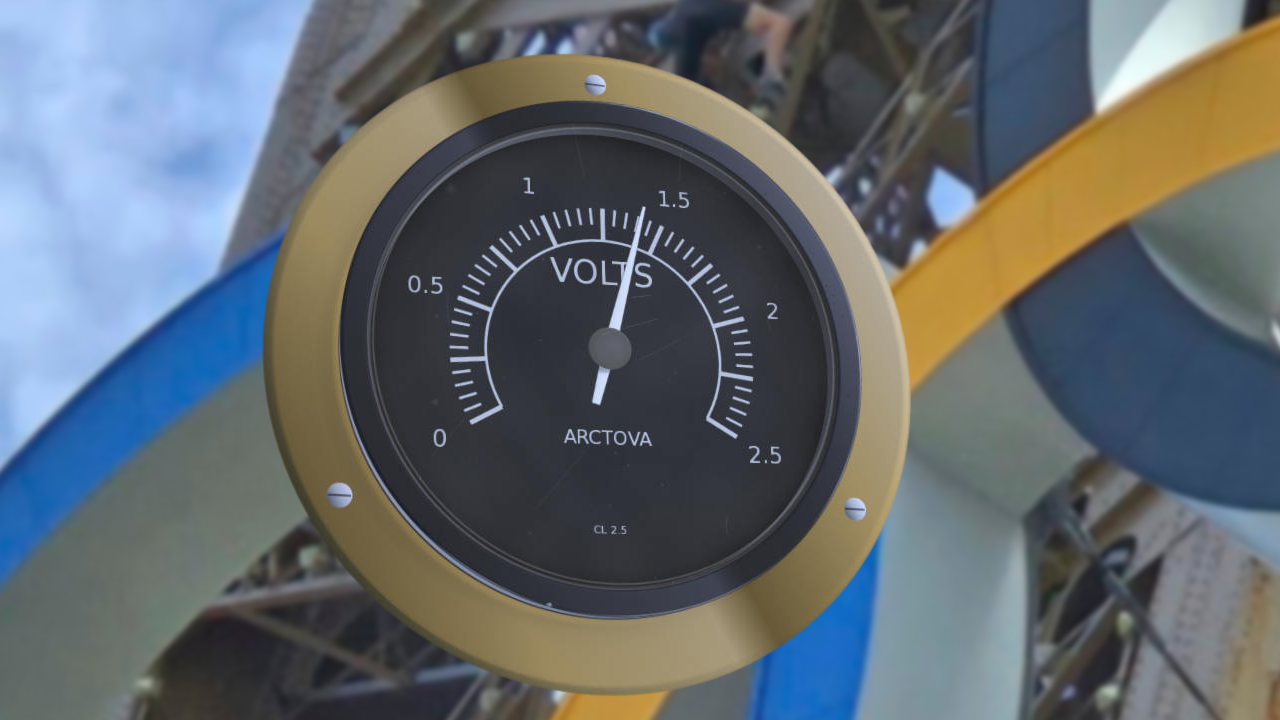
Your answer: 1.4 V
